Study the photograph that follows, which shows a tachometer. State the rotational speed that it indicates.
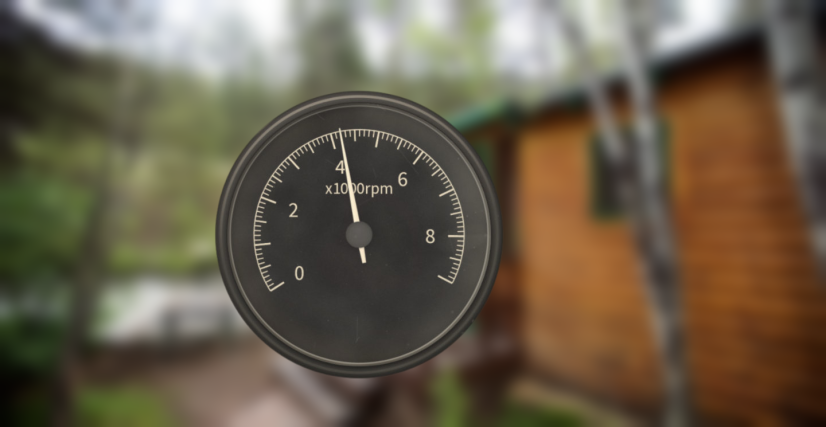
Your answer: 4200 rpm
